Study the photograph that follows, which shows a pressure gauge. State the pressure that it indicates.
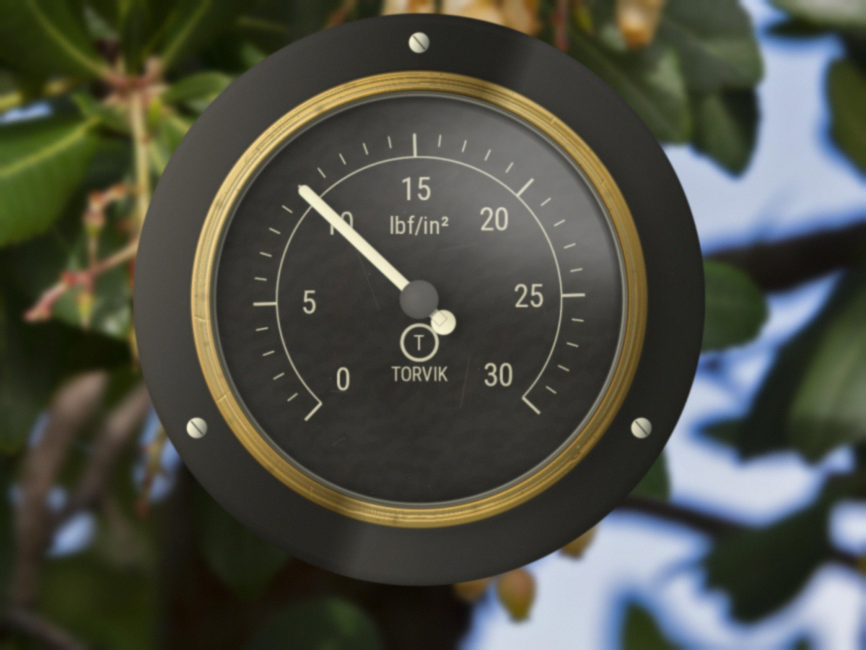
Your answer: 10 psi
